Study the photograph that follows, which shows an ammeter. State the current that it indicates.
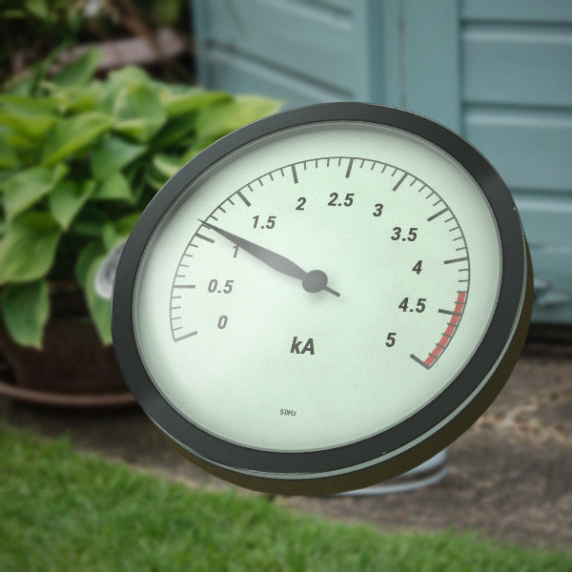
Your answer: 1.1 kA
